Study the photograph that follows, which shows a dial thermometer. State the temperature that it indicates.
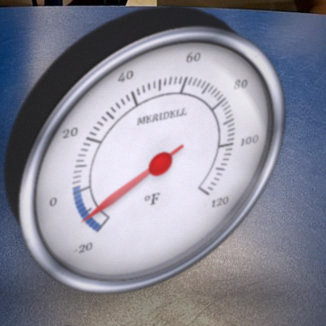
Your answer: -10 °F
